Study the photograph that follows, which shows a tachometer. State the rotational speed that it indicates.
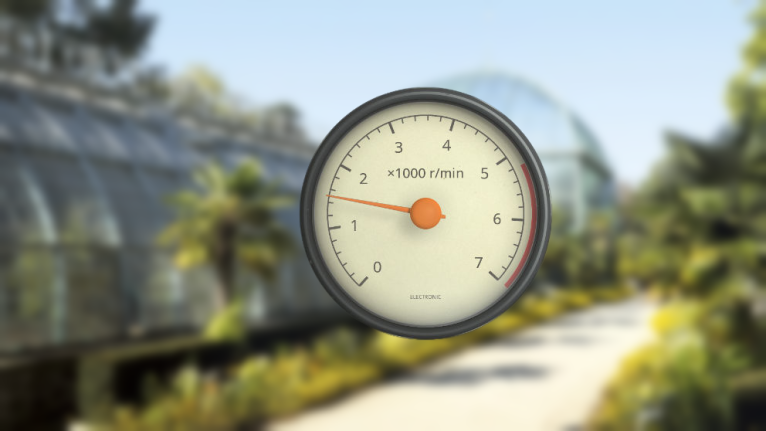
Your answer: 1500 rpm
